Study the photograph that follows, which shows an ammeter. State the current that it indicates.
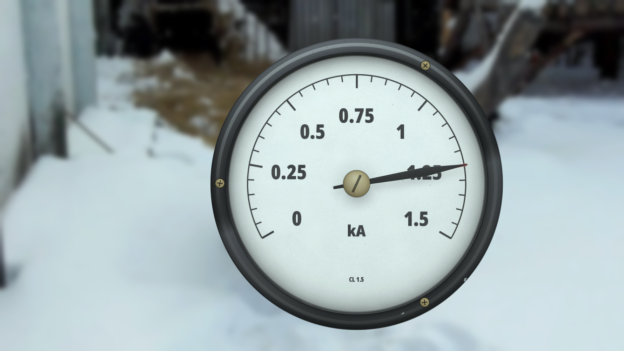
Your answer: 1.25 kA
